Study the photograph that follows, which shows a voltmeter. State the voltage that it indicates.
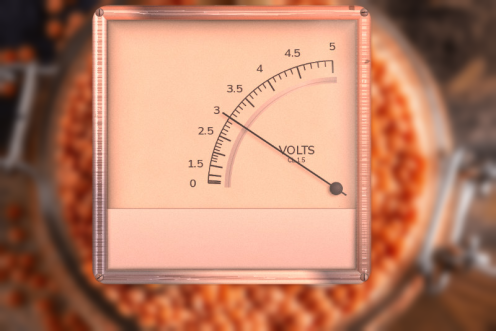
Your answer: 3 V
